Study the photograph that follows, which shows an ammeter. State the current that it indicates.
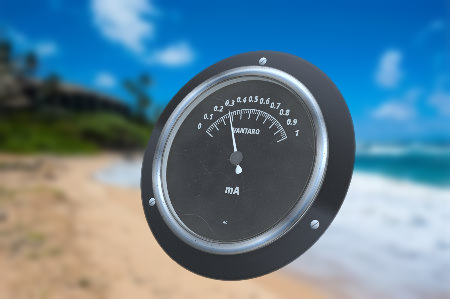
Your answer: 0.3 mA
